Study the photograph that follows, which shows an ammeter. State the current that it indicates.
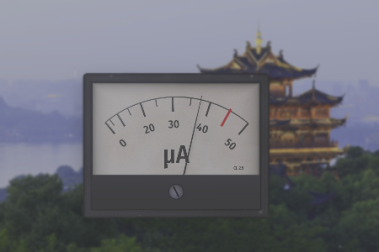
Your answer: 37.5 µA
